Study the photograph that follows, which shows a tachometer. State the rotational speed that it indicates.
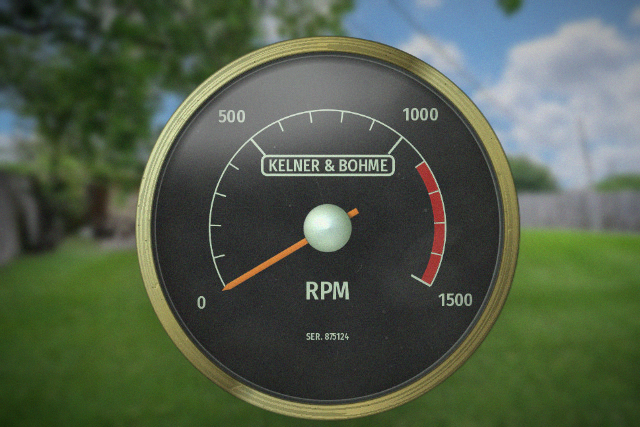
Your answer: 0 rpm
